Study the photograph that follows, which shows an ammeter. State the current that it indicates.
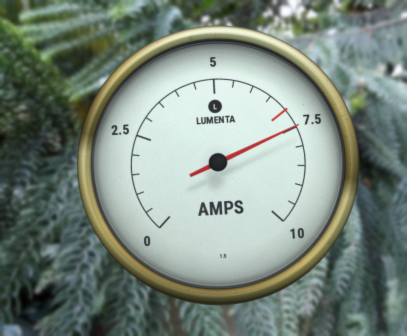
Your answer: 7.5 A
